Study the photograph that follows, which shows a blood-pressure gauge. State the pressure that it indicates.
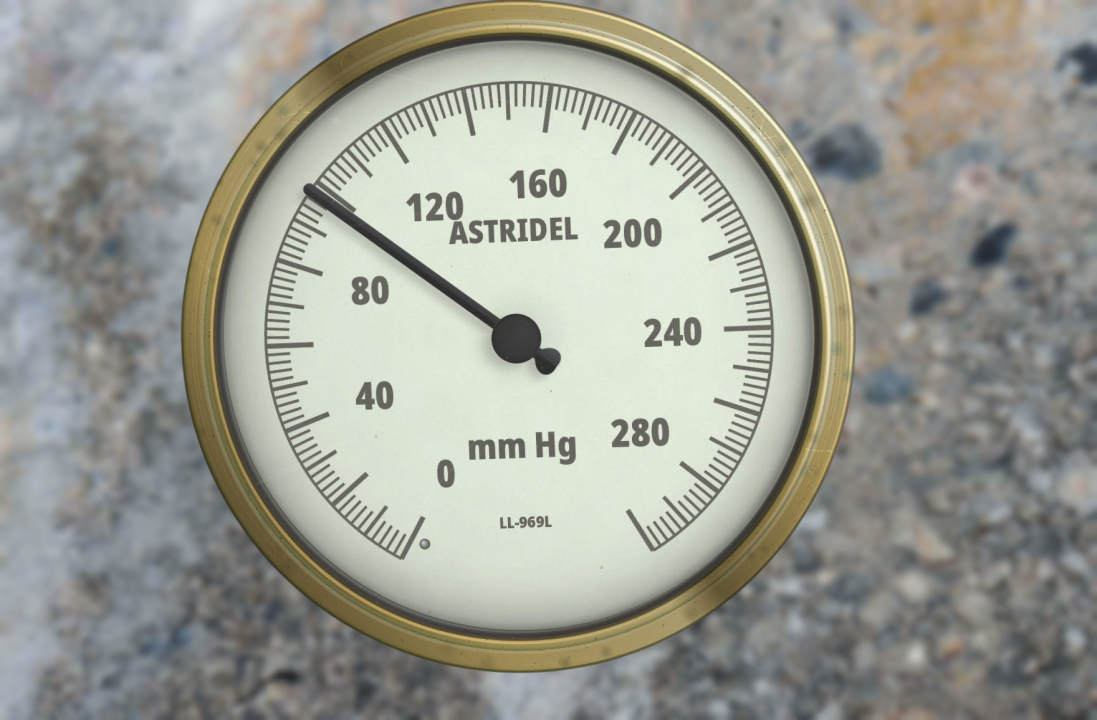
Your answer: 98 mmHg
